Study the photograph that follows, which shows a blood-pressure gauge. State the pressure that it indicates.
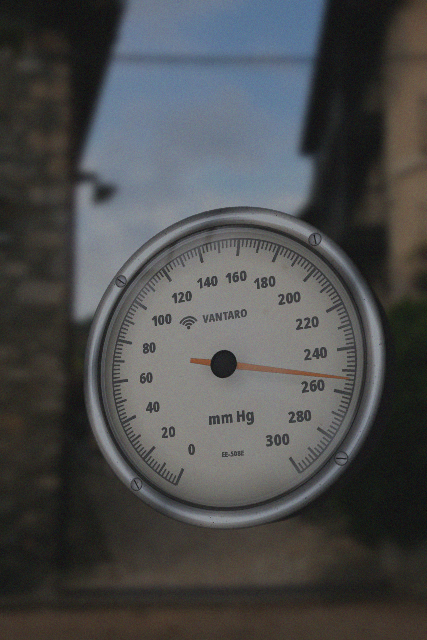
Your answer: 254 mmHg
